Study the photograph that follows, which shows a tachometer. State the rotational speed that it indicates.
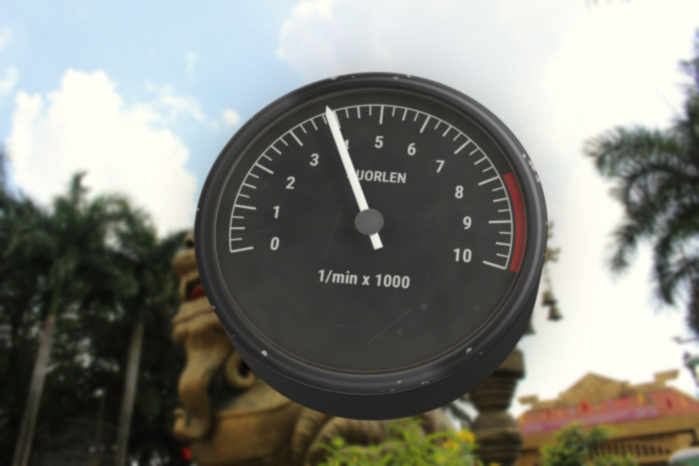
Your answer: 3875 rpm
